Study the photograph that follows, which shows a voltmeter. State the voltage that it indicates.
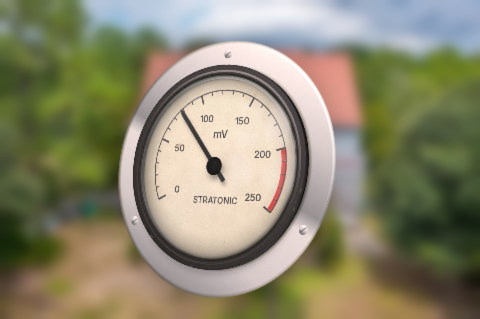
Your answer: 80 mV
